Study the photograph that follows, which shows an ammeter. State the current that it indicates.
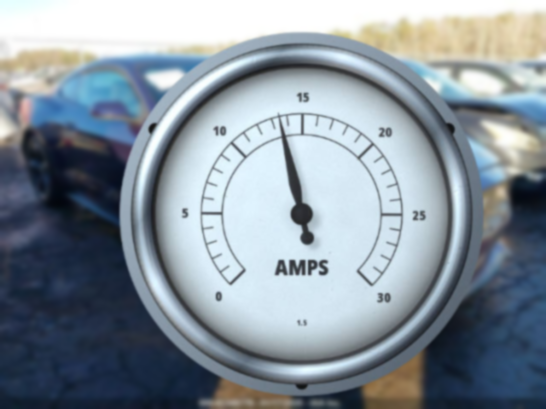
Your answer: 13.5 A
